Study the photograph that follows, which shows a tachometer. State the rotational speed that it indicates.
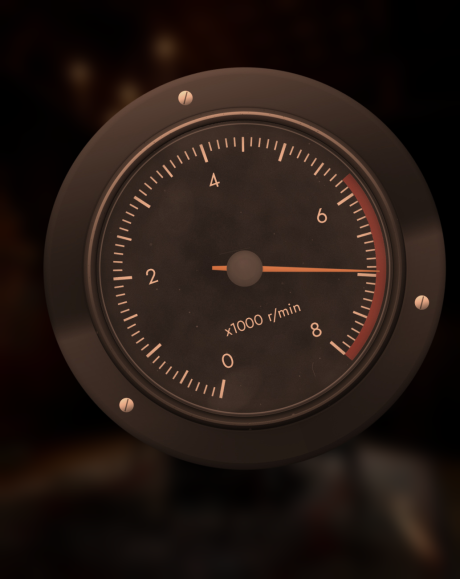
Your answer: 6950 rpm
